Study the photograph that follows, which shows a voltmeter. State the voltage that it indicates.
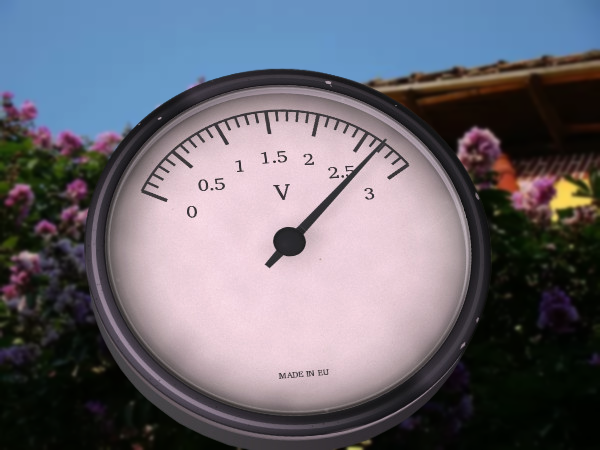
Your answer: 2.7 V
